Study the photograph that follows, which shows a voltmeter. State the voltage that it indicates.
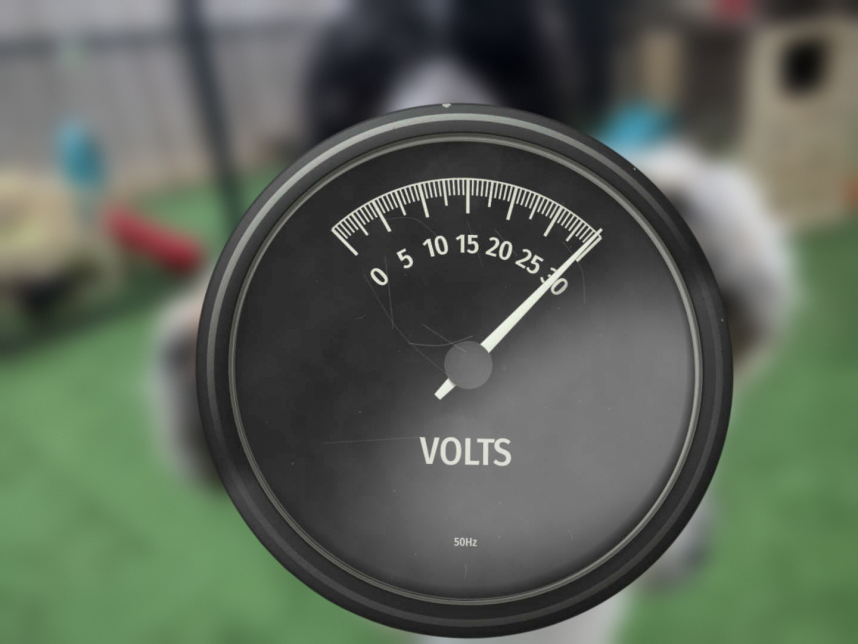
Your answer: 29.5 V
